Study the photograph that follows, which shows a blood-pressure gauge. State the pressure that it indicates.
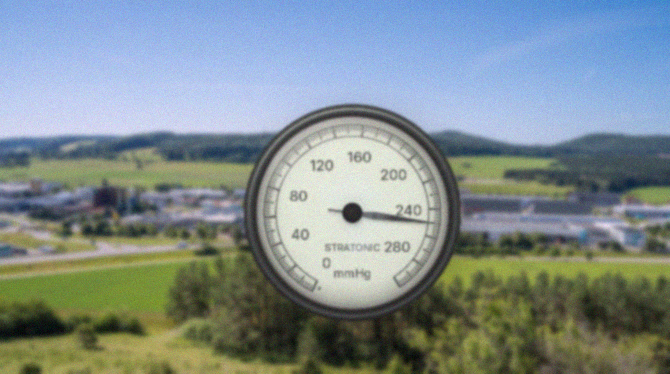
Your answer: 250 mmHg
